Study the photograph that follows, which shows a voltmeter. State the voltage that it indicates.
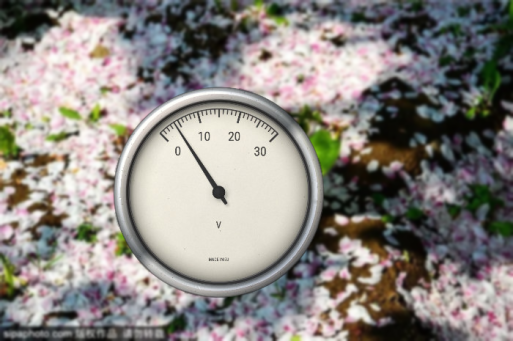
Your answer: 4 V
